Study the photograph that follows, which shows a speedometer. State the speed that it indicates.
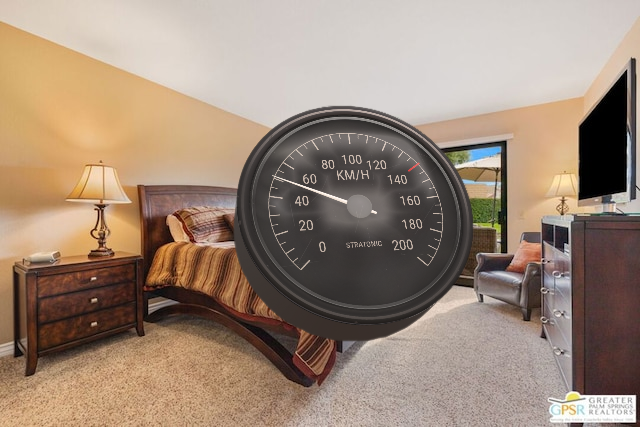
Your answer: 50 km/h
